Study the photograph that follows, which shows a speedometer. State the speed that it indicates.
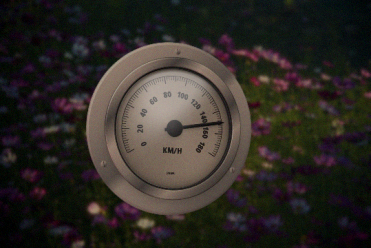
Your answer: 150 km/h
